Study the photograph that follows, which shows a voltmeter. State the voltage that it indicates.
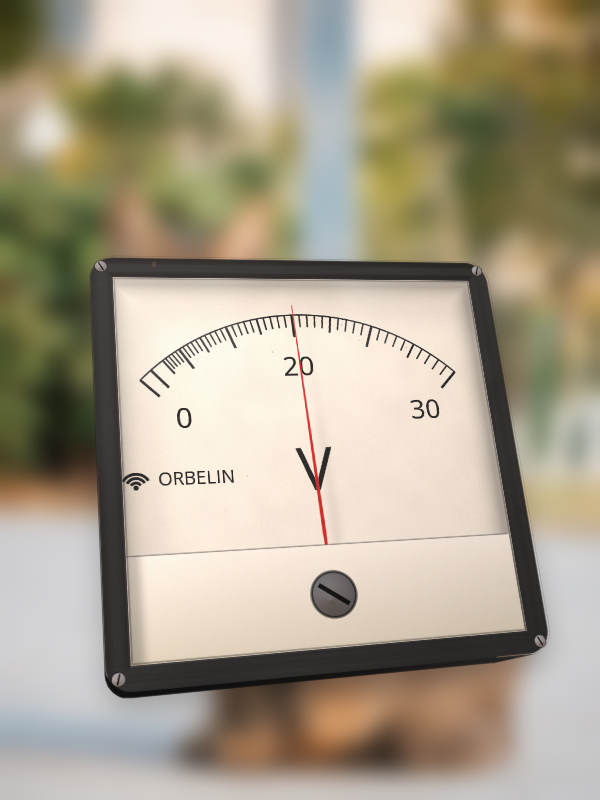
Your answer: 20 V
